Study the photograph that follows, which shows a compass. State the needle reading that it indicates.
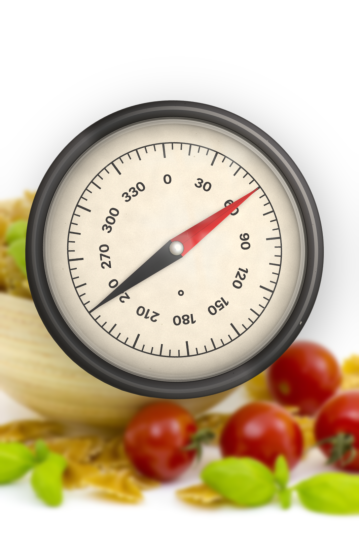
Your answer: 60 °
